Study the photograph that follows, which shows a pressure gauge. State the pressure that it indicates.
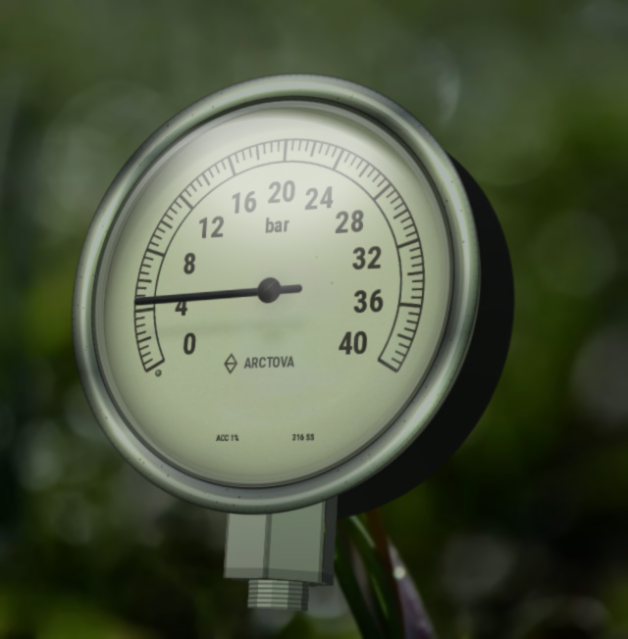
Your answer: 4.5 bar
